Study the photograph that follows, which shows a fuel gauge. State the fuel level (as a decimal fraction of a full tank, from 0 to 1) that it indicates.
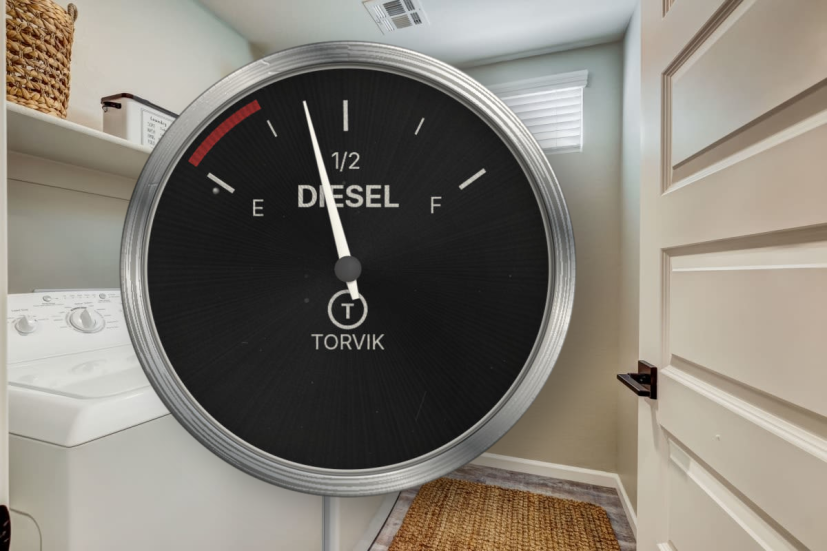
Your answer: 0.375
